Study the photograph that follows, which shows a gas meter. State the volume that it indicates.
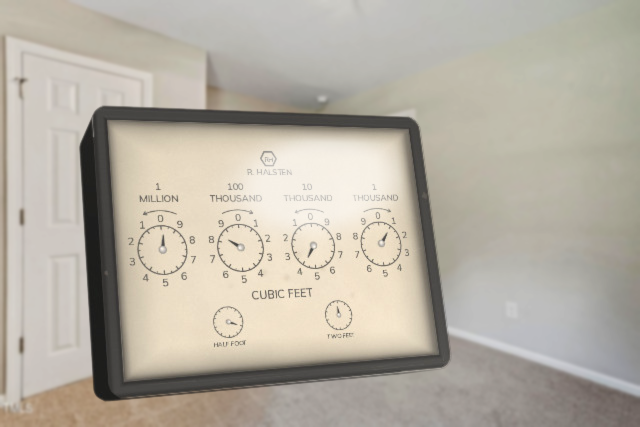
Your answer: 984100 ft³
